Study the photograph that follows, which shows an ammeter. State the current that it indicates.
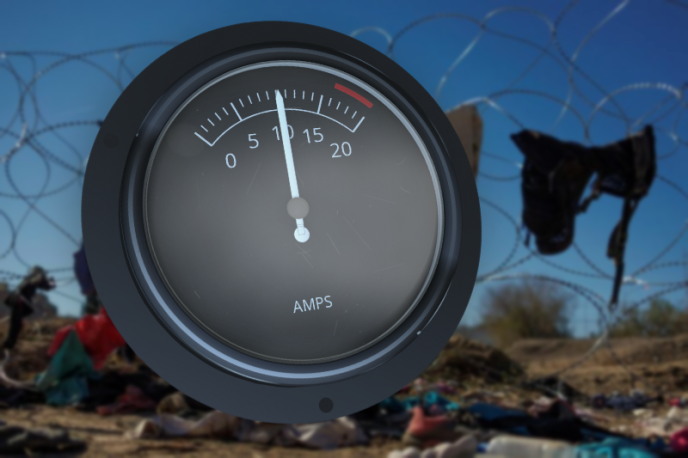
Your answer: 10 A
